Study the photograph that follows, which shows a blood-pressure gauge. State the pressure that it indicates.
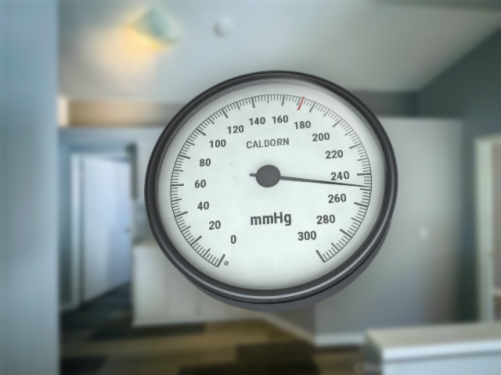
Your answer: 250 mmHg
